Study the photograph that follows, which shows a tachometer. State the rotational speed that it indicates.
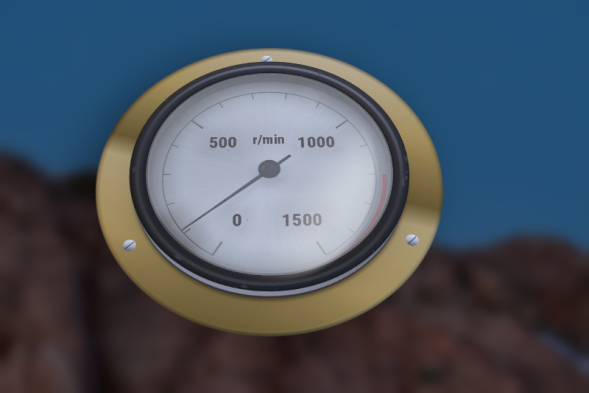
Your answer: 100 rpm
